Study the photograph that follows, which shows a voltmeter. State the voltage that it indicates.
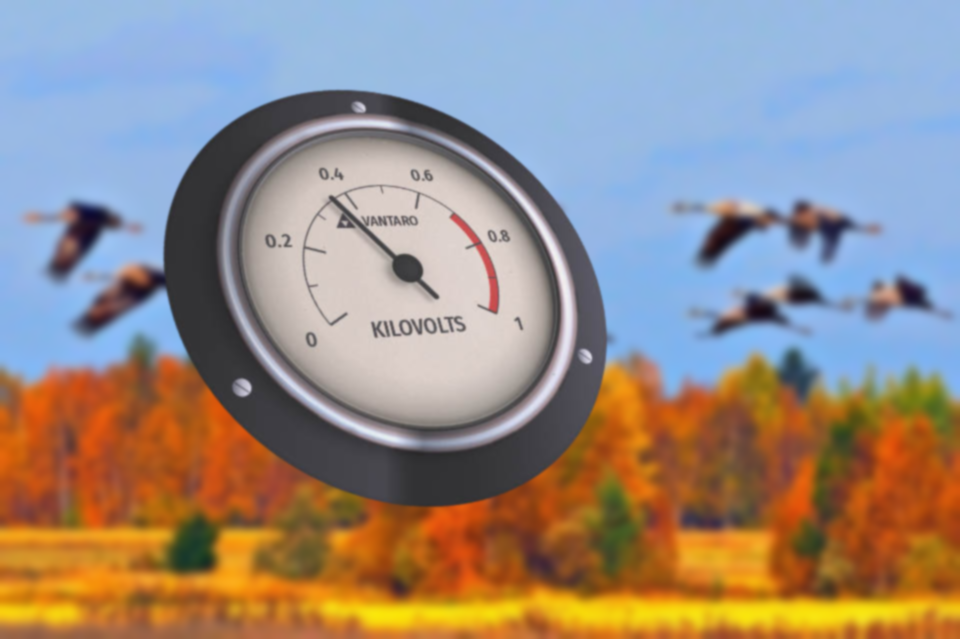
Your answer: 0.35 kV
